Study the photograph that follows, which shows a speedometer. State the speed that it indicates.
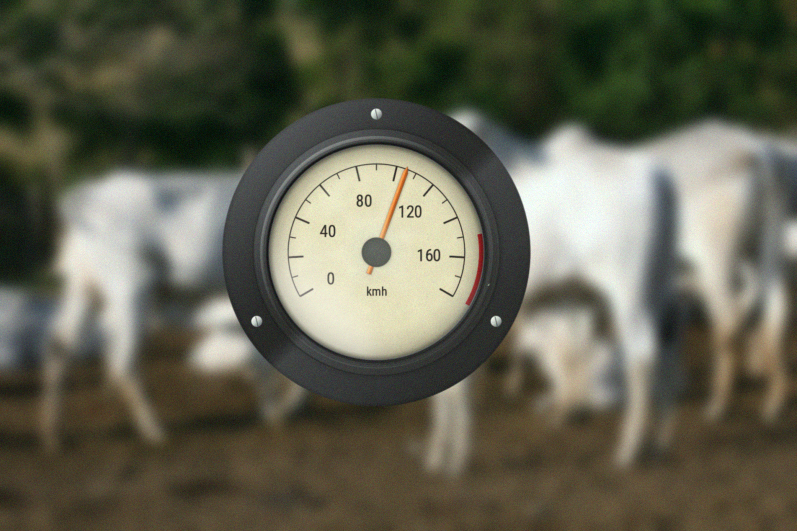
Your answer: 105 km/h
